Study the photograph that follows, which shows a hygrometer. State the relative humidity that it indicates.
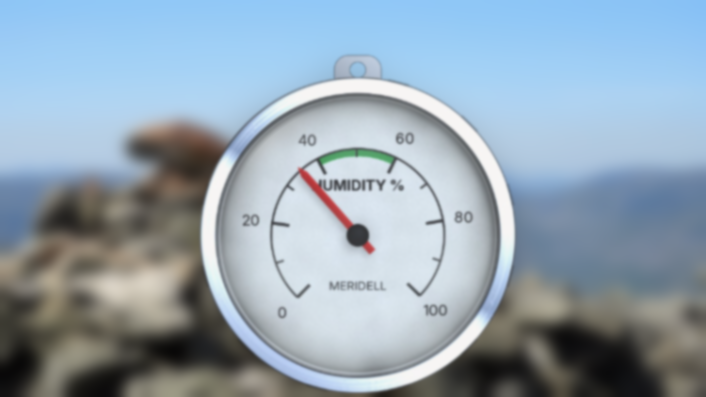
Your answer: 35 %
